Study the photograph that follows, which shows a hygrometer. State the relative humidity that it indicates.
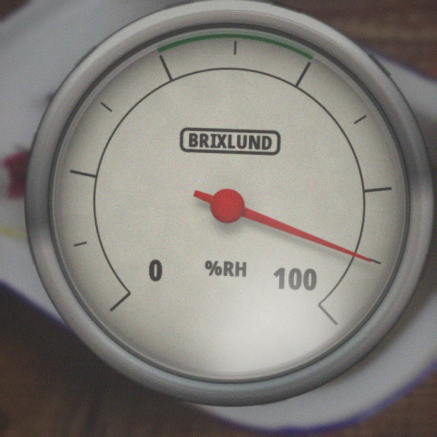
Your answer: 90 %
